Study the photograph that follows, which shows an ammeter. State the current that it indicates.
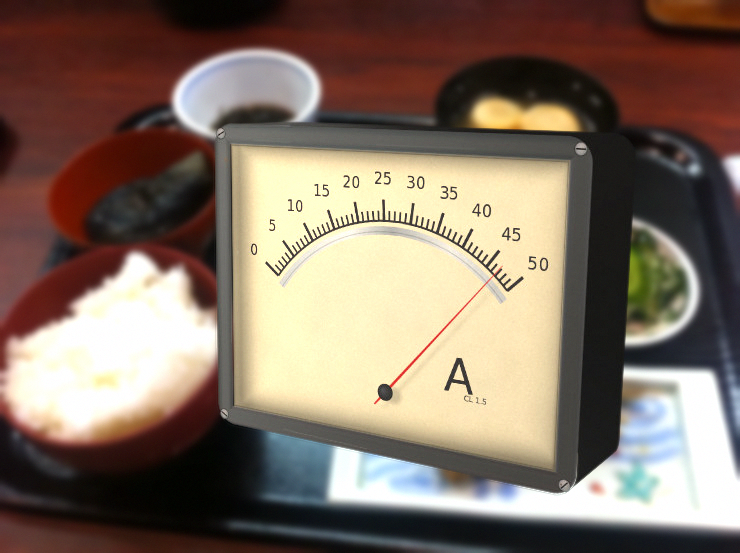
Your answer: 47 A
